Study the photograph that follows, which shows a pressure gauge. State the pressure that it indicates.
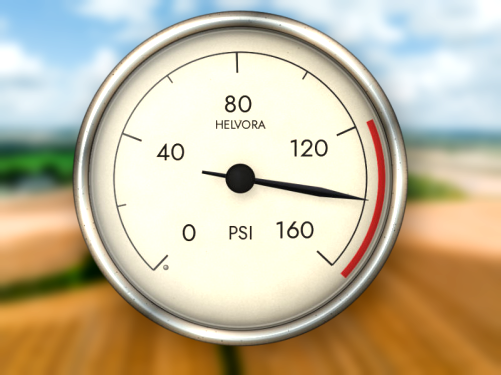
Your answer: 140 psi
